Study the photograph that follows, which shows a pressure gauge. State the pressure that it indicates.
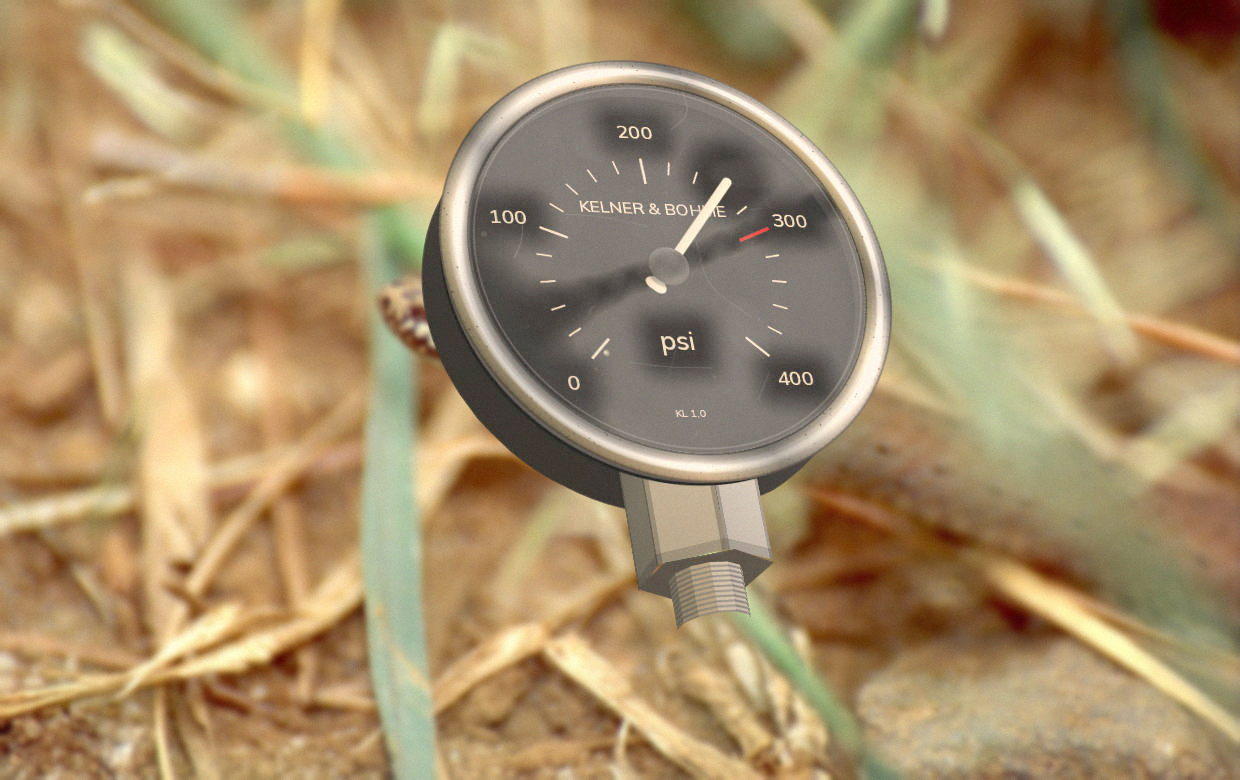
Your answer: 260 psi
